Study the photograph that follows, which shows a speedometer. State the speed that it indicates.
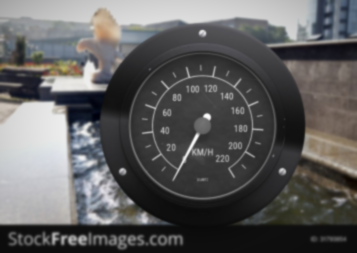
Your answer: 0 km/h
